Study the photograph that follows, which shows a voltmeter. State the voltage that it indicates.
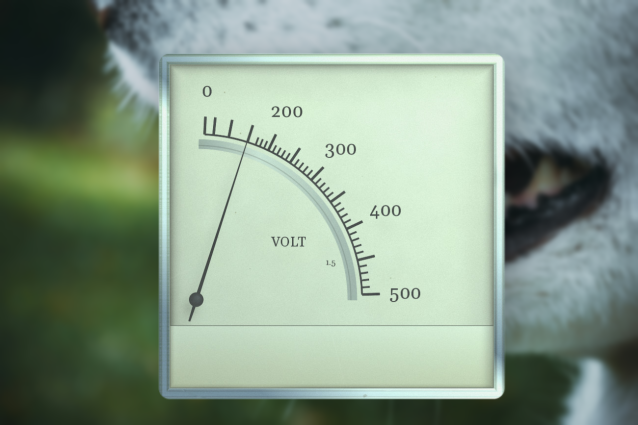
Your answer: 150 V
